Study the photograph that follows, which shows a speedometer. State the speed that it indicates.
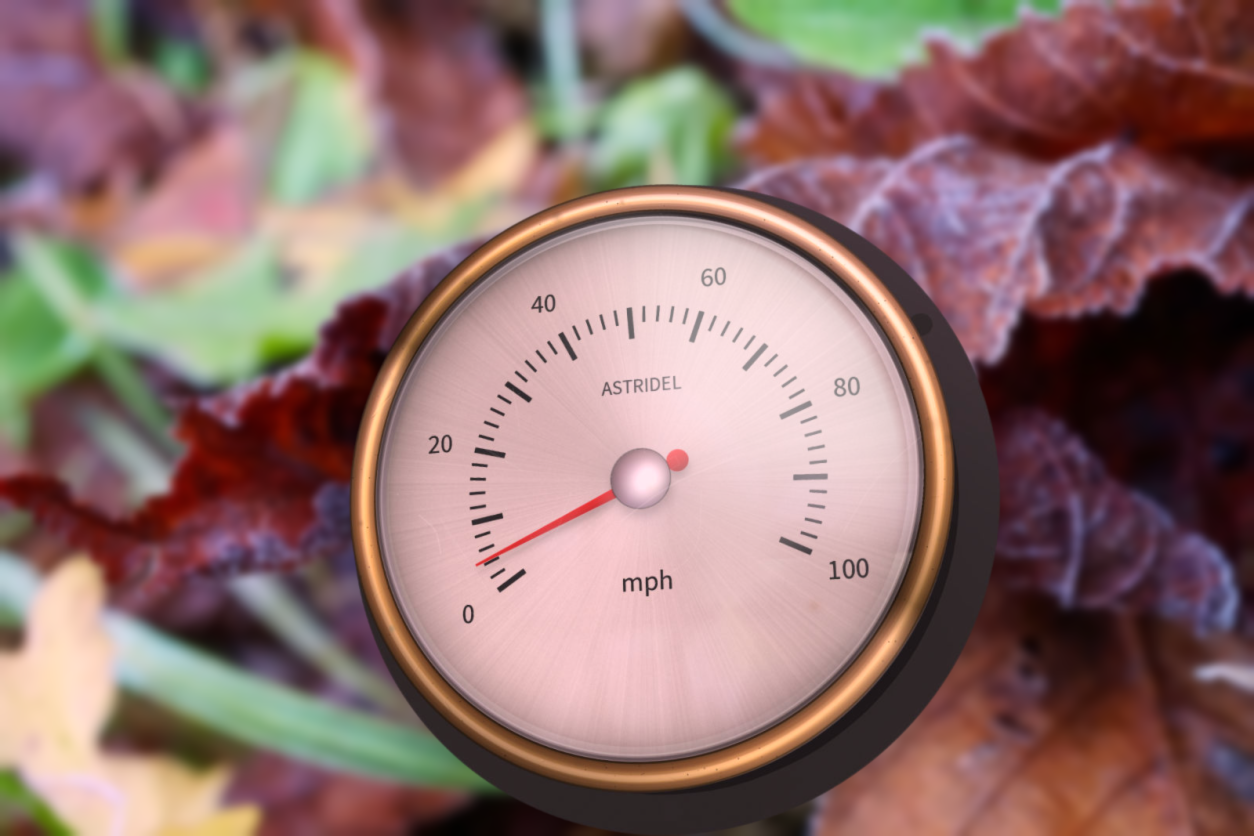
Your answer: 4 mph
